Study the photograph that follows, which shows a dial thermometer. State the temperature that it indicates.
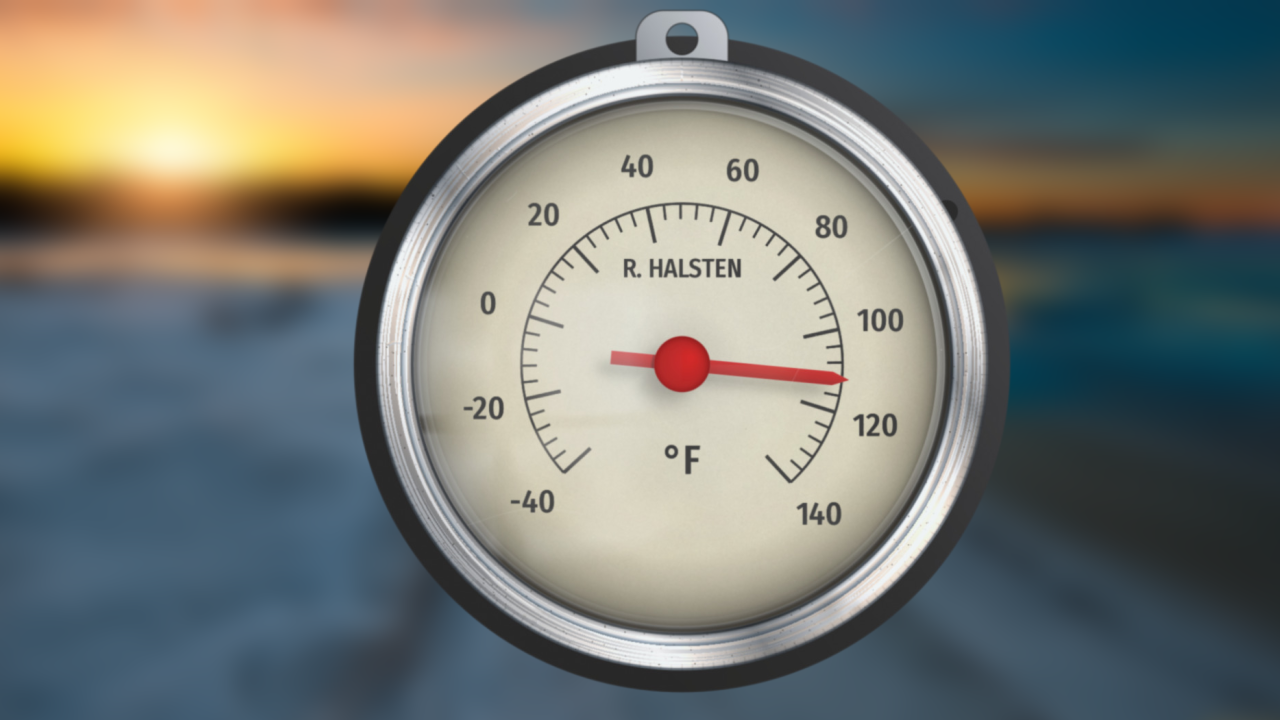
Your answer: 112 °F
